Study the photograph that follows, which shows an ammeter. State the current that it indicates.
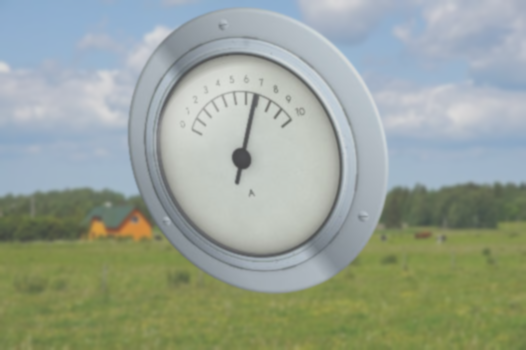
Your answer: 7 A
